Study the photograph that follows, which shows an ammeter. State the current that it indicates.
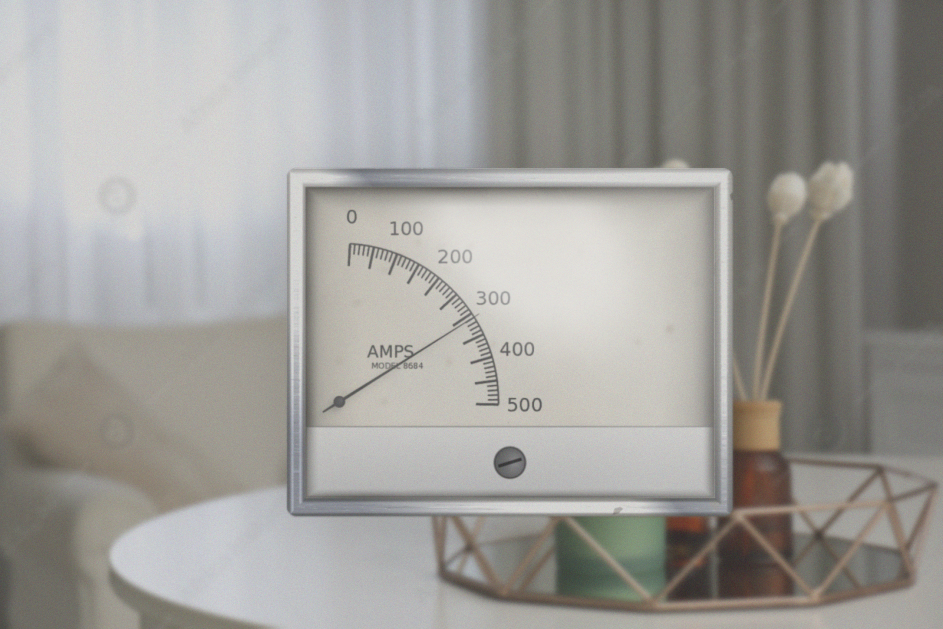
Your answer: 310 A
